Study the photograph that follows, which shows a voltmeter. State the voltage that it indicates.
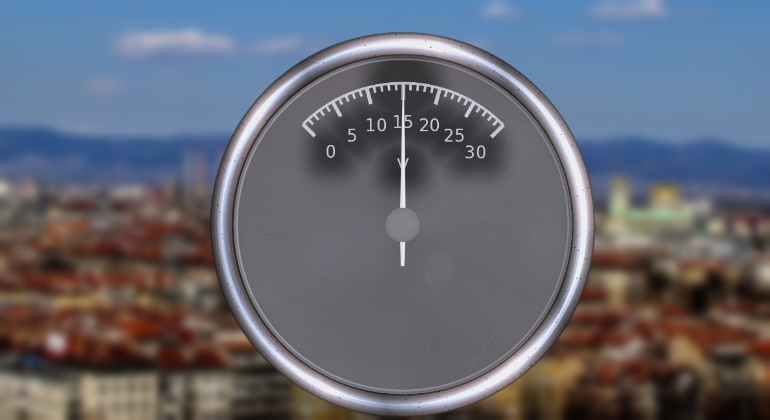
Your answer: 15 V
